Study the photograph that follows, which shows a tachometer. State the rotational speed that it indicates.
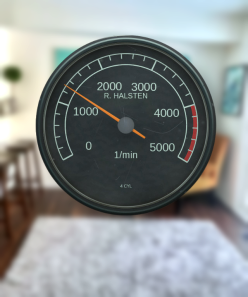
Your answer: 1300 rpm
